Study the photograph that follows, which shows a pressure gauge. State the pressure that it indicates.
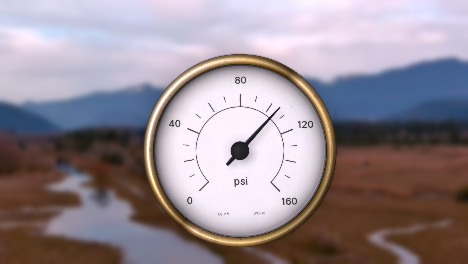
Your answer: 105 psi
